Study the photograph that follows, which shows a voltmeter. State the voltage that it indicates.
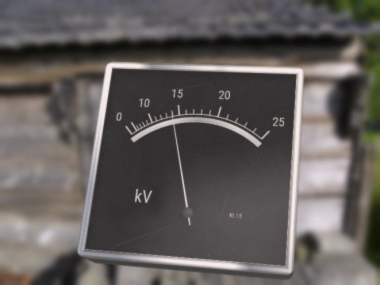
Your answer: 14 kV
